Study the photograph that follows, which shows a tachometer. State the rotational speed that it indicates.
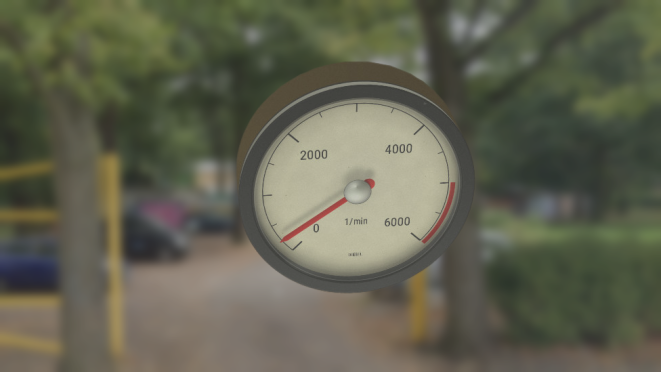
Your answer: 250 rpm
